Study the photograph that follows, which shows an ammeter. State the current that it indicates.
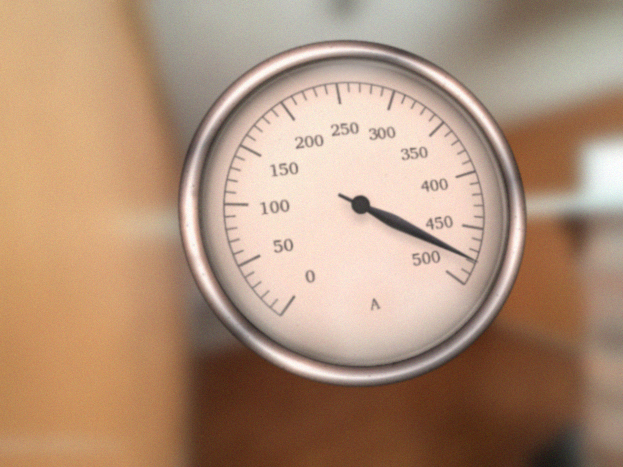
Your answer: 480 A
